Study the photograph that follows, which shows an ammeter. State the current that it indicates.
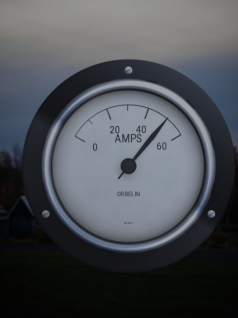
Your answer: 50 A
